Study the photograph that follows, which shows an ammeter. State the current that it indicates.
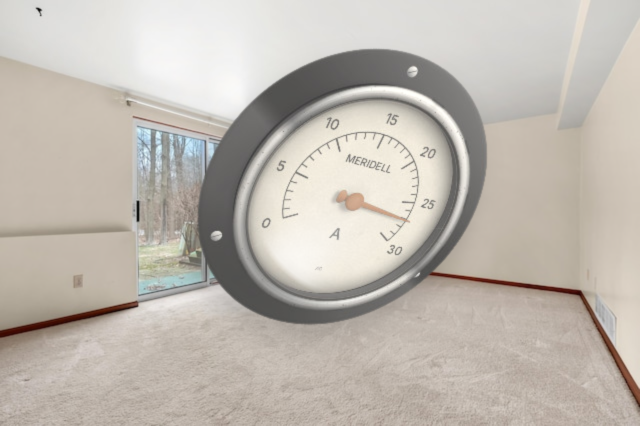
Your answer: 27 A
